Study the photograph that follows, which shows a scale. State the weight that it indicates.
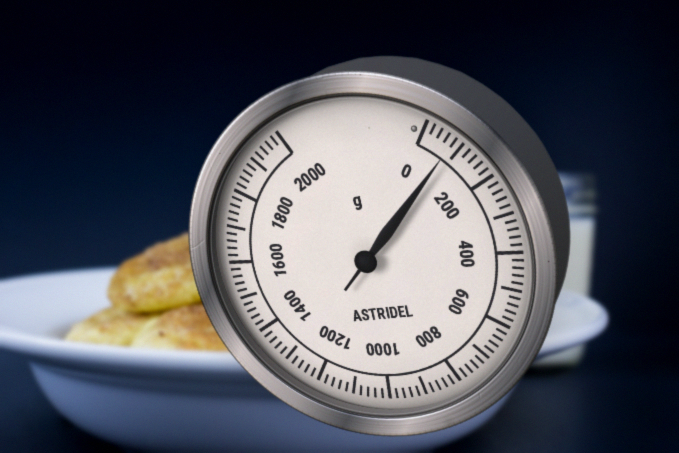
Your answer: 80 g
